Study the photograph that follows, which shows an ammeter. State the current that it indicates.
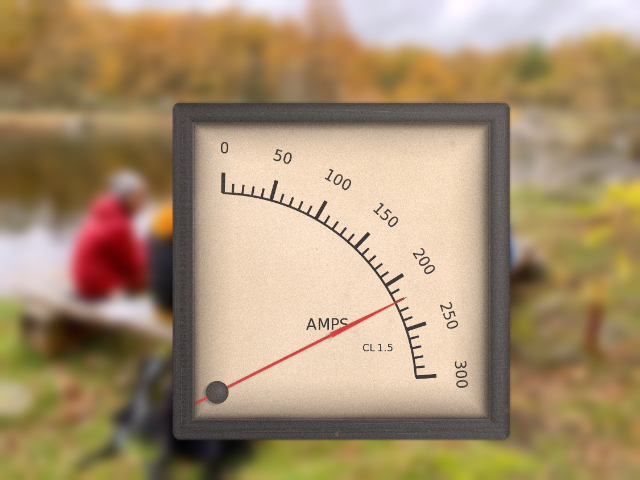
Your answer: 220 A
